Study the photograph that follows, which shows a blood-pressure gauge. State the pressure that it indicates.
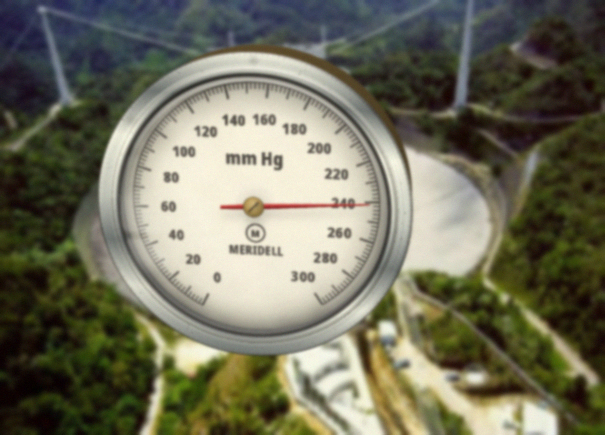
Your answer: 240 mmHg
